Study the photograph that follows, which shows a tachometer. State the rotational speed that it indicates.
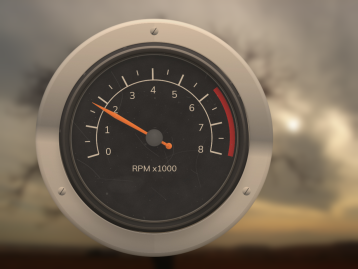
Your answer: 1750 rpm
